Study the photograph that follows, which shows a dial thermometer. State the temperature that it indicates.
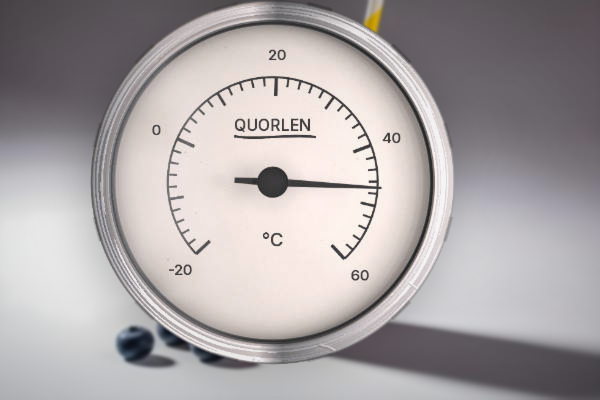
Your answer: 47 °C
